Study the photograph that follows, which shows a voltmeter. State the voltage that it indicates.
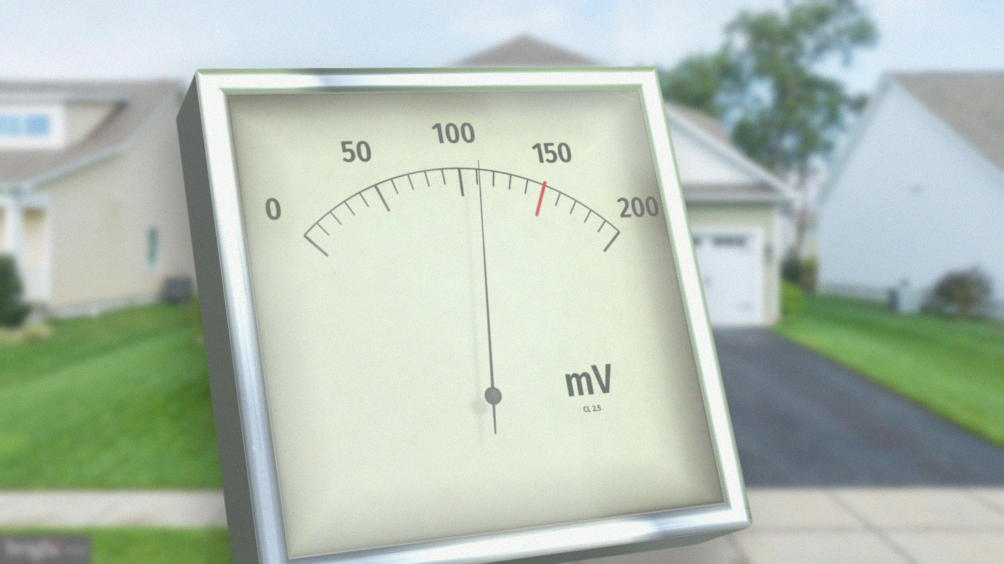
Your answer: 110 mV
